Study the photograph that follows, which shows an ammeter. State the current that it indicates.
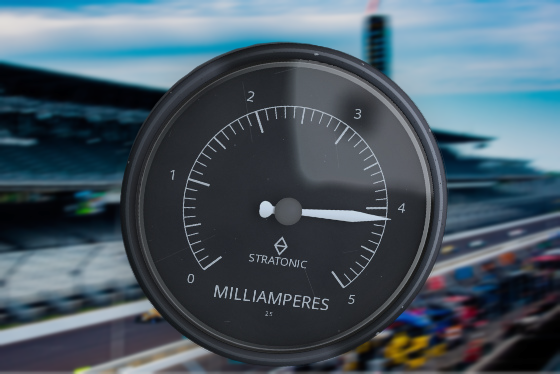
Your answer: 4.1 mA
